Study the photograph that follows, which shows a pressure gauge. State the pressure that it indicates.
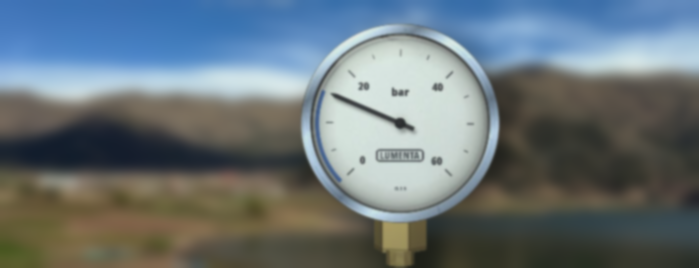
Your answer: 15 bar
